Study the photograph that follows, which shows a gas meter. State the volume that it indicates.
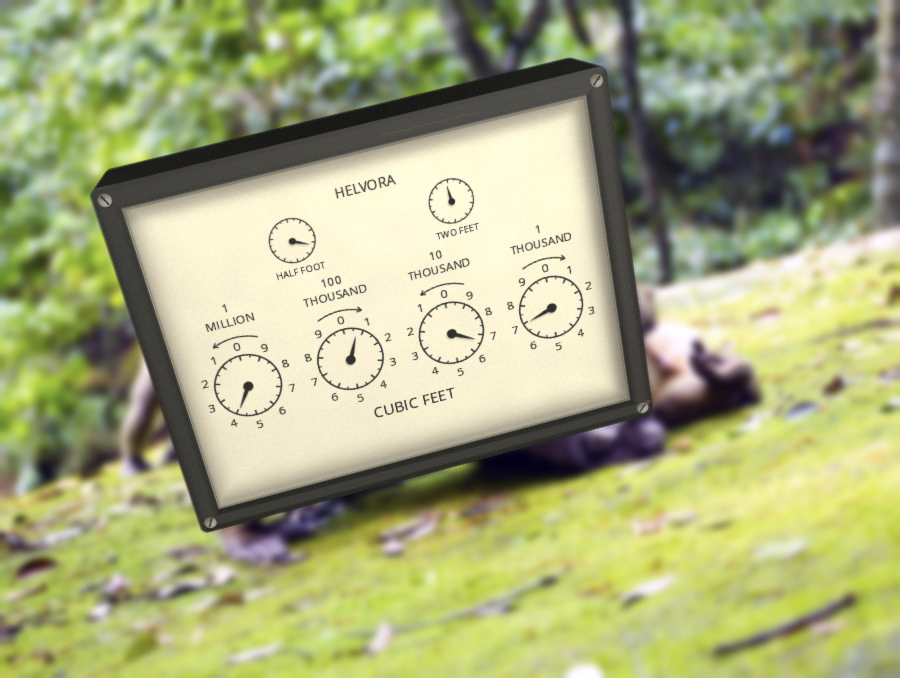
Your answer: 406700 ft³
